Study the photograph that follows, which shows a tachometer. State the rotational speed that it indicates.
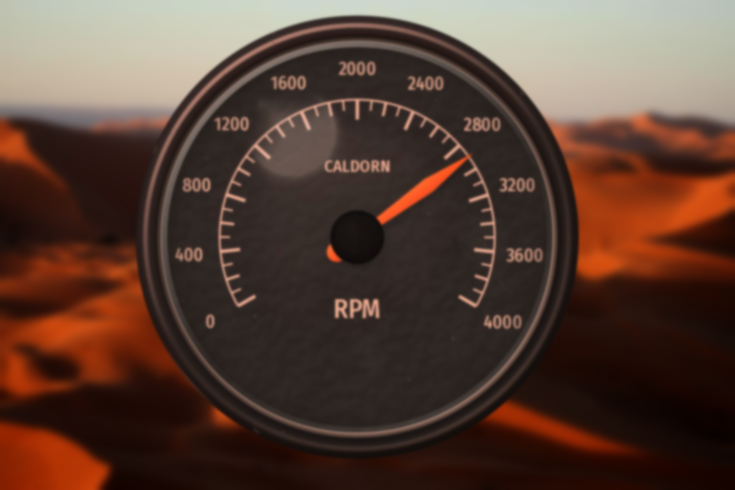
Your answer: 2900 rpm
